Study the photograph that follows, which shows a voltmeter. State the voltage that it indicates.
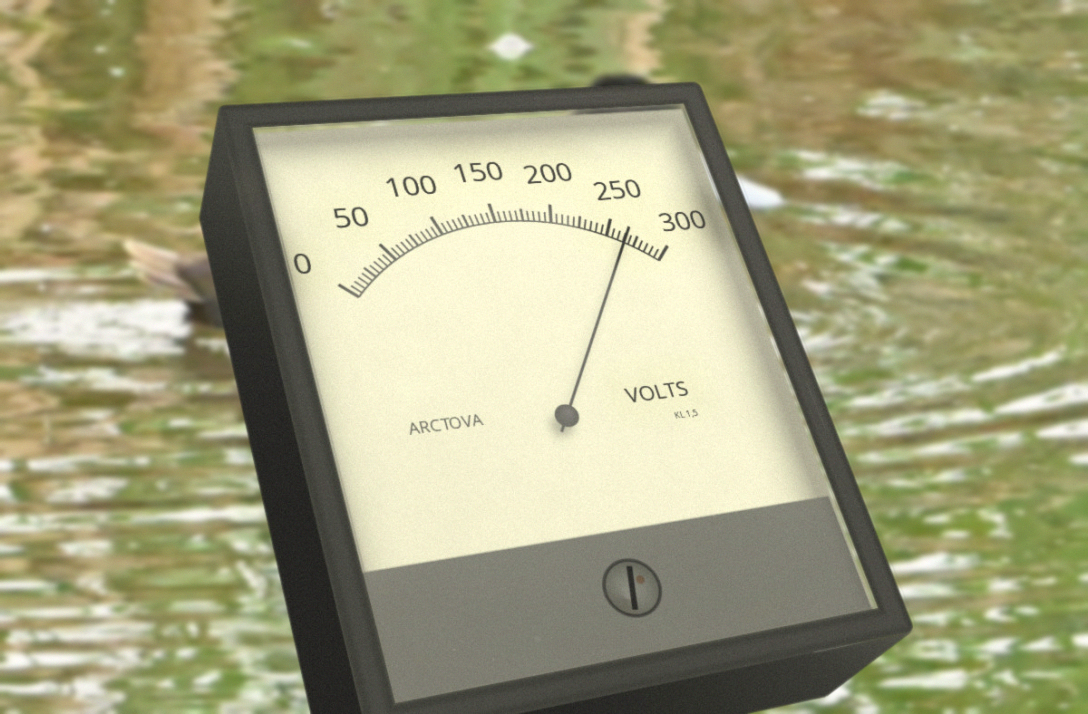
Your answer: 265 V
